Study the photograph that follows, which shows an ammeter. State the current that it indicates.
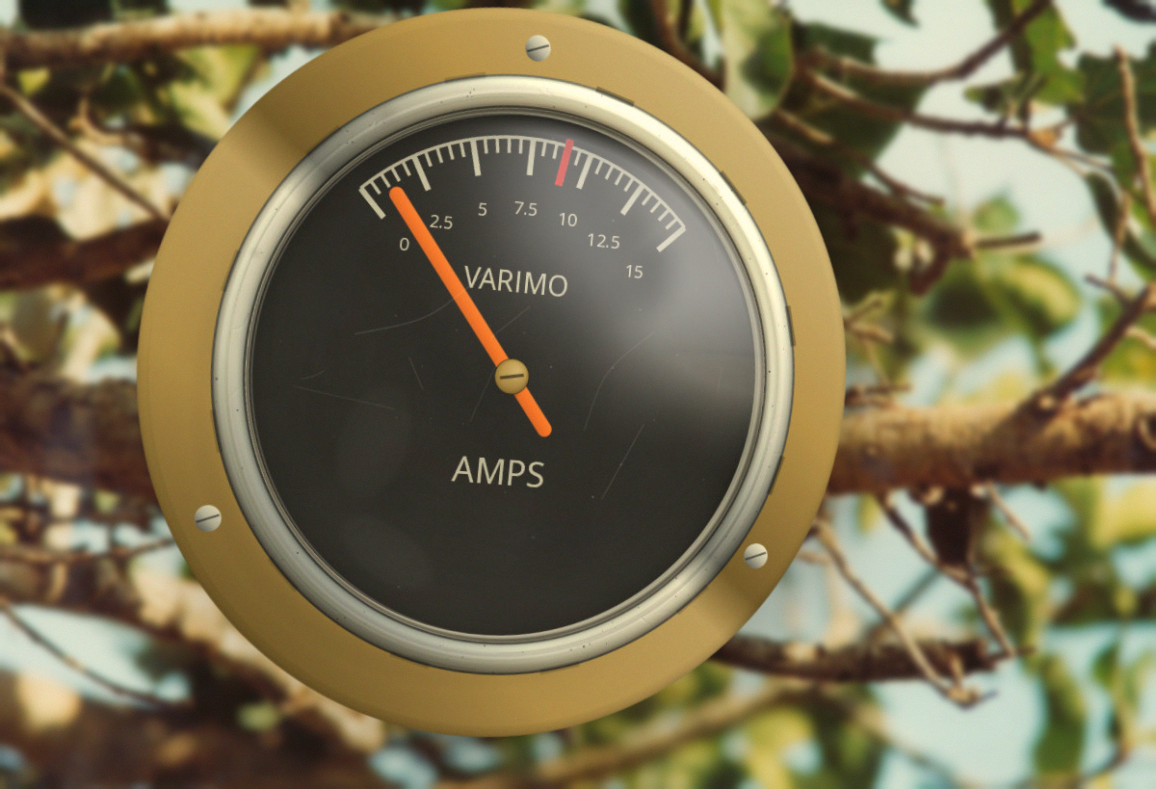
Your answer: 1 A
